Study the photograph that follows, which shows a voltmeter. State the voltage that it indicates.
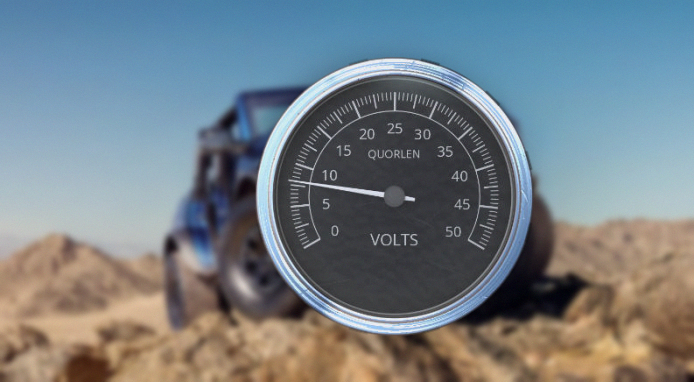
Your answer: 8 V
